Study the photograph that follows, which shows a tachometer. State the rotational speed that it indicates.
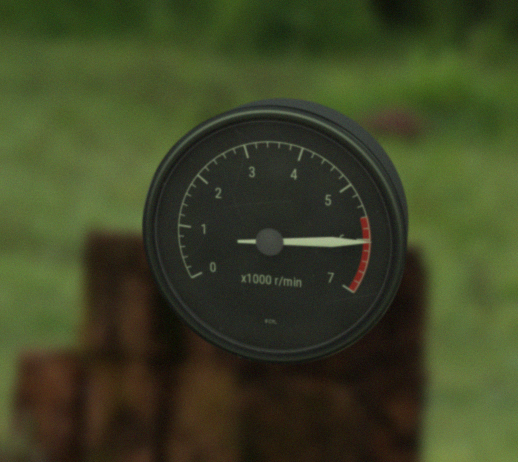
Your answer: 6000 rpm
